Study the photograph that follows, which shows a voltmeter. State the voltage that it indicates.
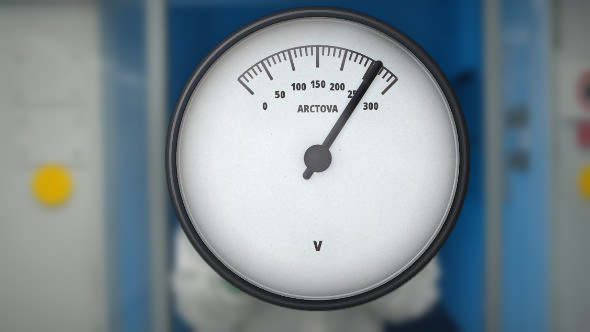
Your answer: 260 V
